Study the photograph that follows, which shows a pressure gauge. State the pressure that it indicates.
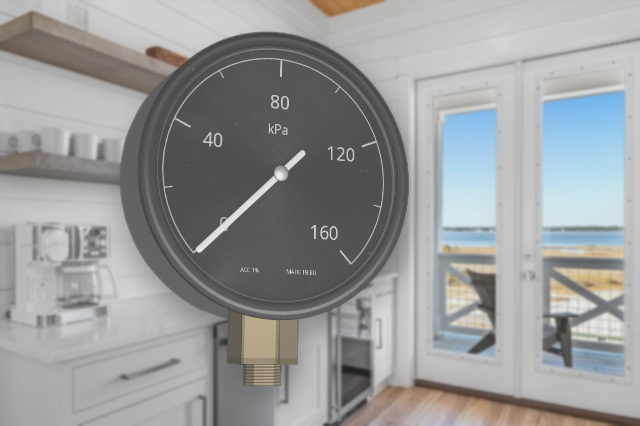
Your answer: 0 kPa
